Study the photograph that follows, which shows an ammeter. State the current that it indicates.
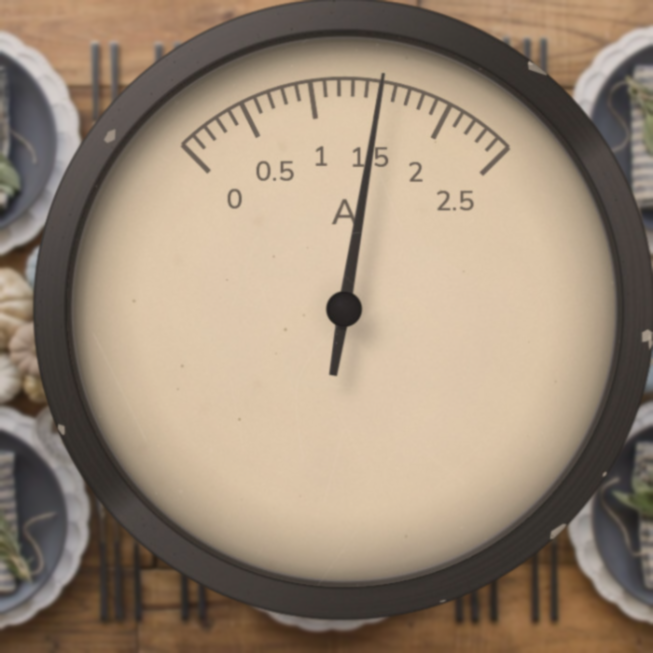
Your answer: 1.5 A
